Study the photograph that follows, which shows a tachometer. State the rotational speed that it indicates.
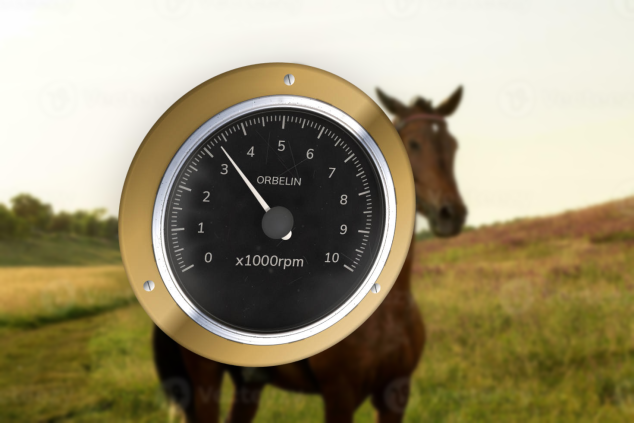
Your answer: 3300 rpm
